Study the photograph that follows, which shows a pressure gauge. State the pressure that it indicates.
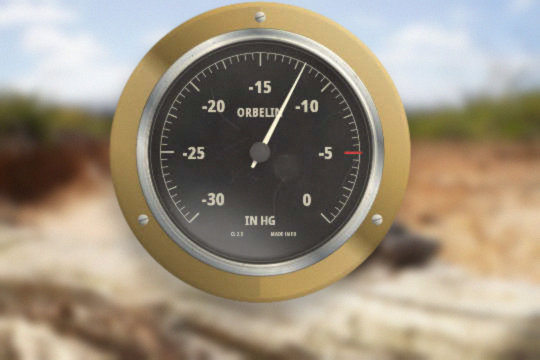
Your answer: -12 inHg
